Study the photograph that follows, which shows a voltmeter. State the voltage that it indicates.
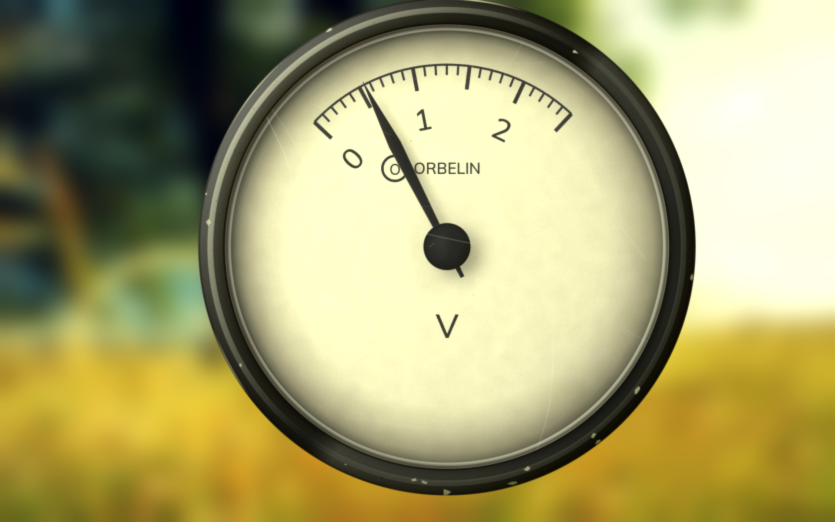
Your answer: 0.55 V
